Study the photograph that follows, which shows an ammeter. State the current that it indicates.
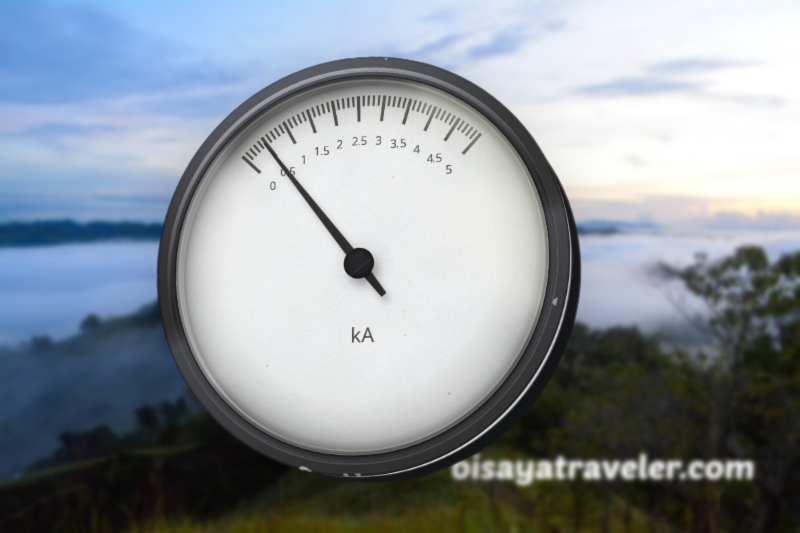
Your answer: 0.5 kA
